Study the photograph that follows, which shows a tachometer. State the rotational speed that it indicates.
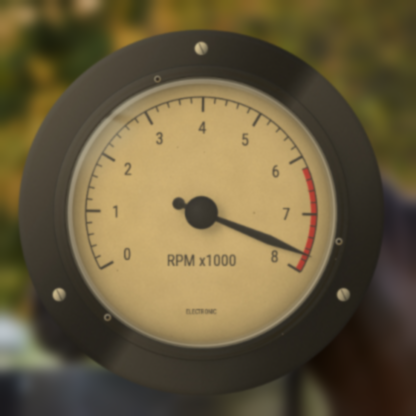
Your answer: 7700 rpm
